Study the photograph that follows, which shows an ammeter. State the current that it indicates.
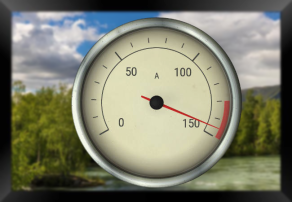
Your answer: 145 A
